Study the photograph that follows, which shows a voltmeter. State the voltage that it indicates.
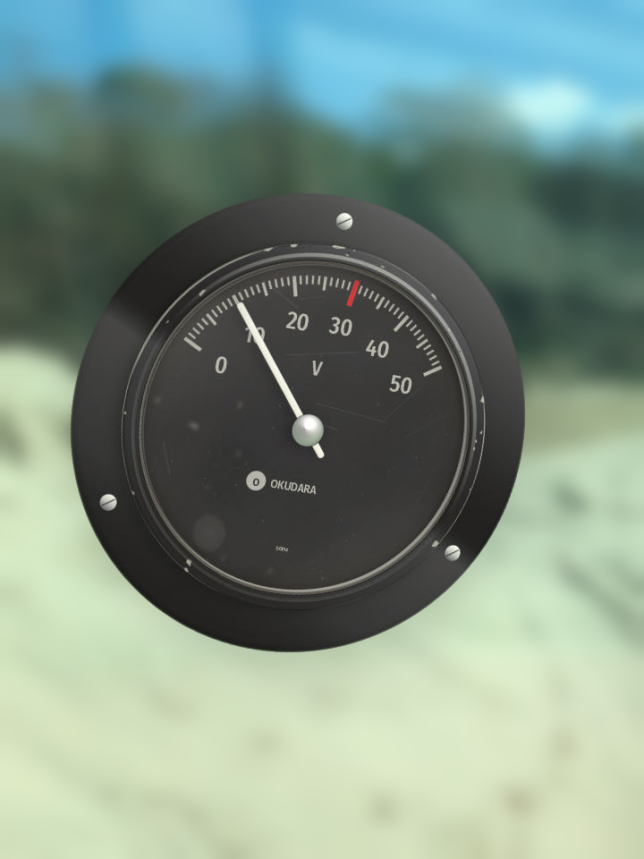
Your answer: 10 V
